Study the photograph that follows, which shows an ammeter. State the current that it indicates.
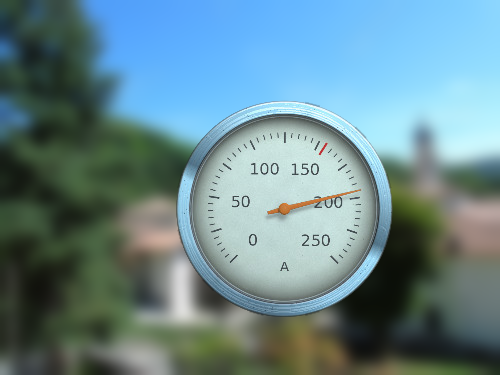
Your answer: 195 A
